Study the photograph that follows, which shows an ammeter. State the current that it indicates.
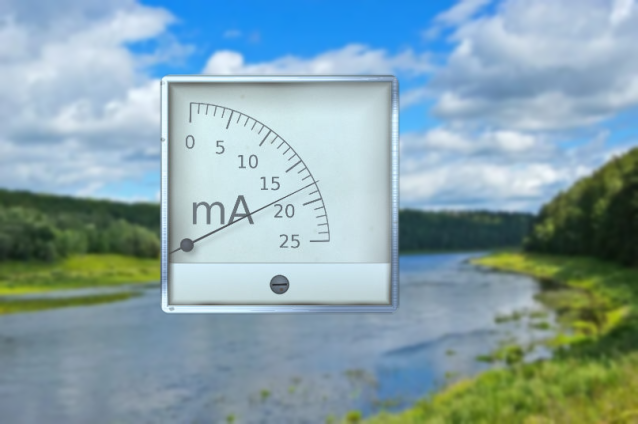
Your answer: 18 mA
